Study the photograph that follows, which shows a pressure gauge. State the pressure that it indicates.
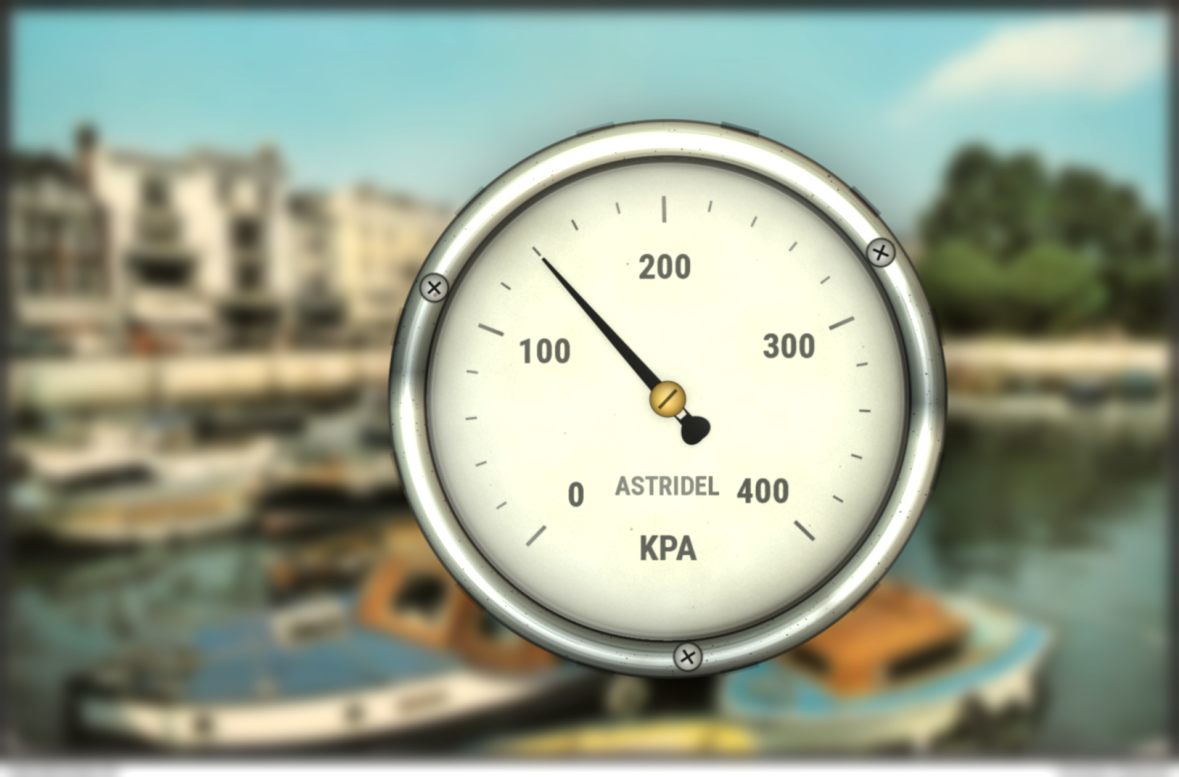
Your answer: 140 kPa
